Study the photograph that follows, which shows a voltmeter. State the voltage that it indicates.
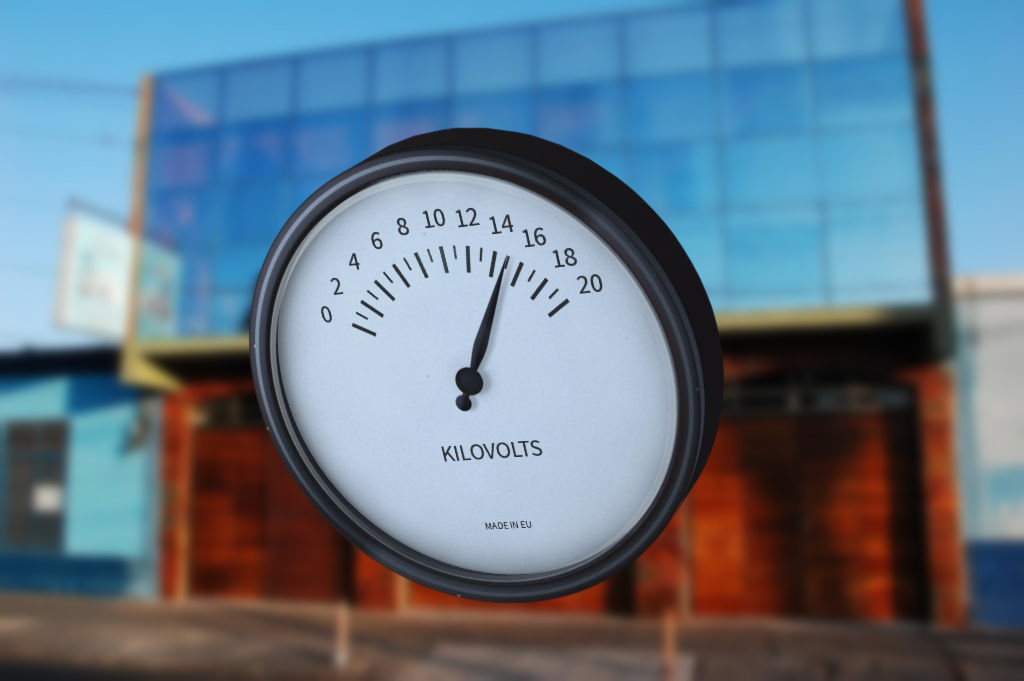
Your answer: 15 kV
